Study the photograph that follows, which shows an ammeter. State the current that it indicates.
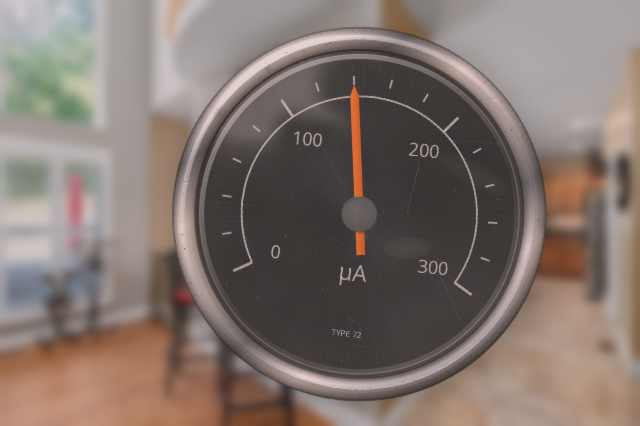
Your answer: 140 µA
